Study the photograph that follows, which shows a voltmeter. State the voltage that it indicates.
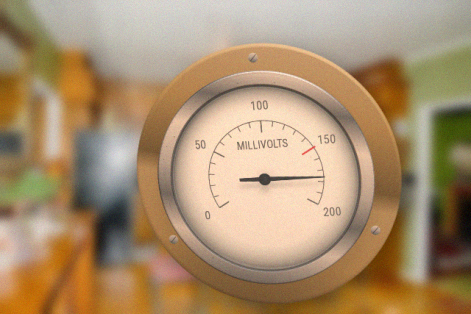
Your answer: 175 mV
